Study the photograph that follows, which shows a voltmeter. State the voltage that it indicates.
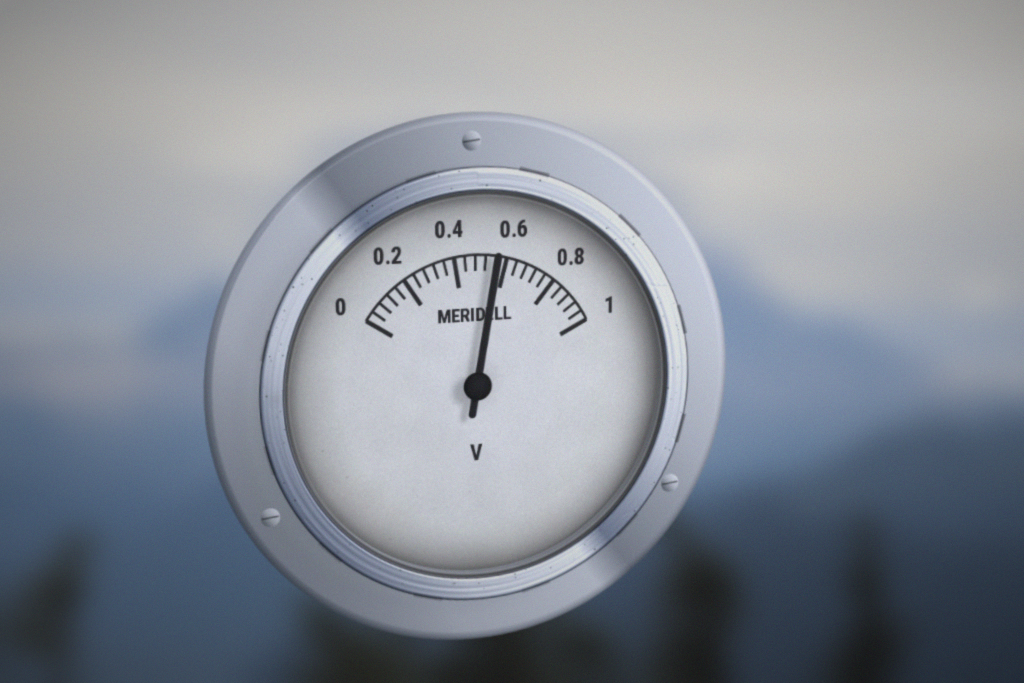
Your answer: 0.56 V
